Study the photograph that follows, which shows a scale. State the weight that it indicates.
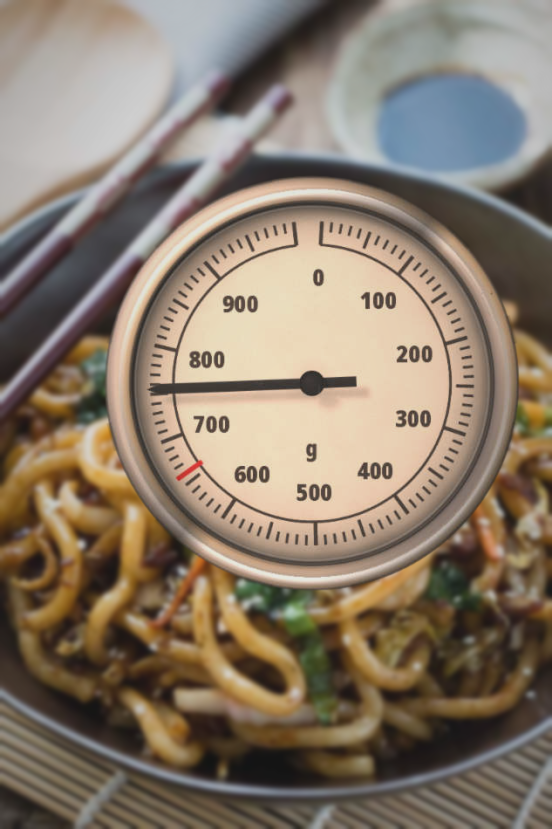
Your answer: 755 g
